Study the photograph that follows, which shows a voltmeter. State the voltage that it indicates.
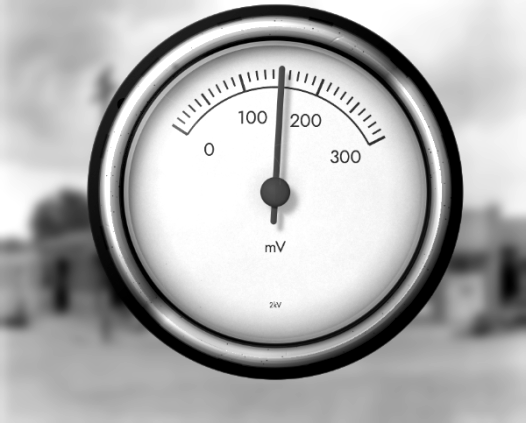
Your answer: 150 mV
